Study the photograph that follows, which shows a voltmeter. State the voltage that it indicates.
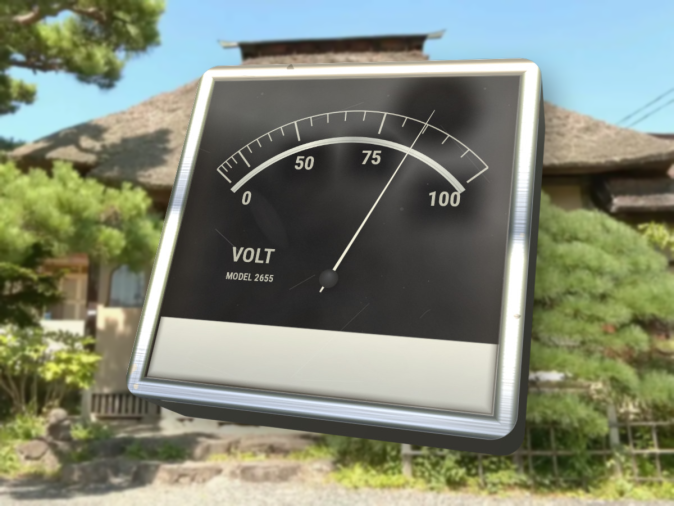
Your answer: 85 V
